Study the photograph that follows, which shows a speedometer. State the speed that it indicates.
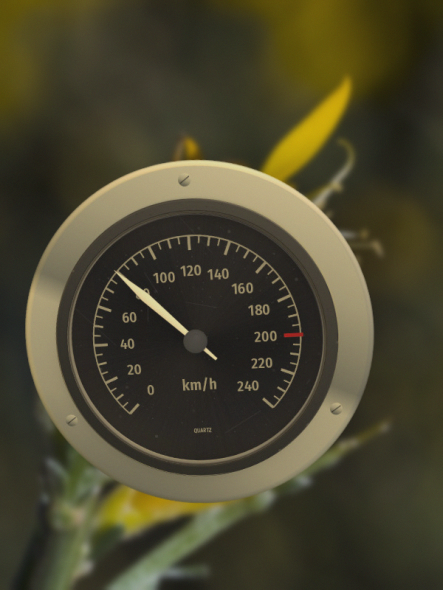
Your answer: 80 km/h
